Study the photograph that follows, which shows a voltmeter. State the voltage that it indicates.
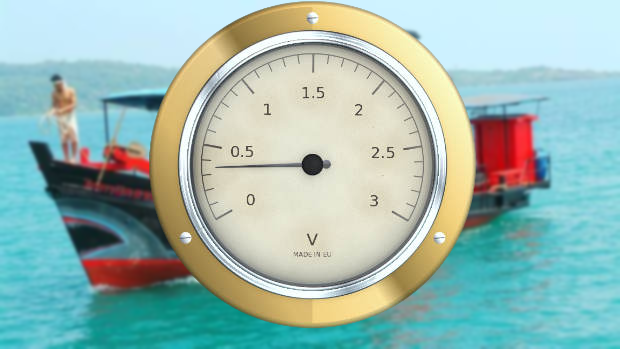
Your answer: 0.35 V
